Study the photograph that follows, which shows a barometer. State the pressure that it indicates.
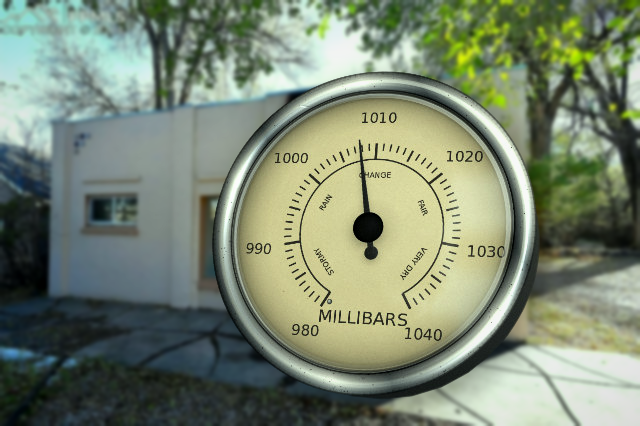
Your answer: 1008 mbar
